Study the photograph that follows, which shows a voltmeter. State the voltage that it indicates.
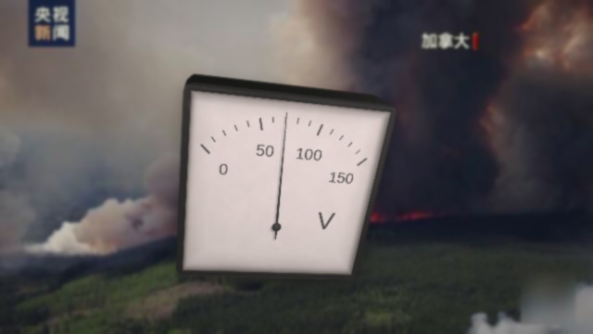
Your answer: 70 V
